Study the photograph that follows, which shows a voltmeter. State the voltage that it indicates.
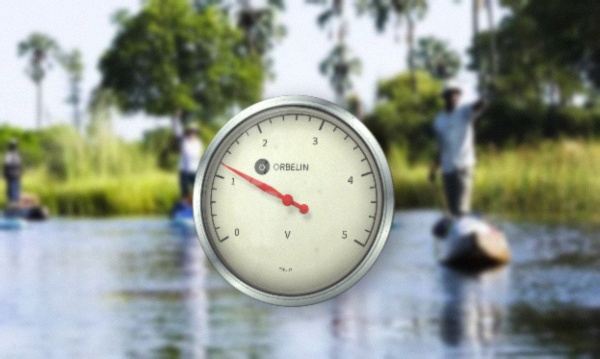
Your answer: 1.2 V
